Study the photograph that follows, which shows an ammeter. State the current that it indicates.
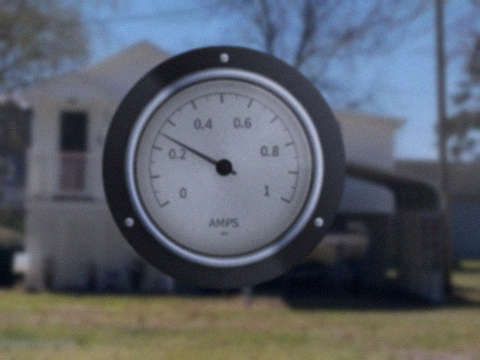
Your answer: 0.25 A
